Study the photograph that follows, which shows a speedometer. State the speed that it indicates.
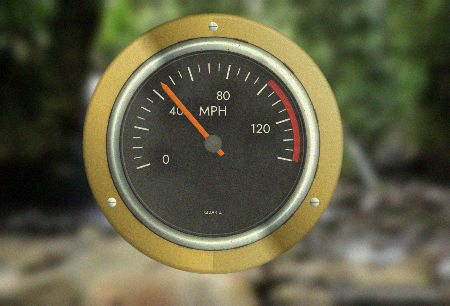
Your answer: 45 mph
